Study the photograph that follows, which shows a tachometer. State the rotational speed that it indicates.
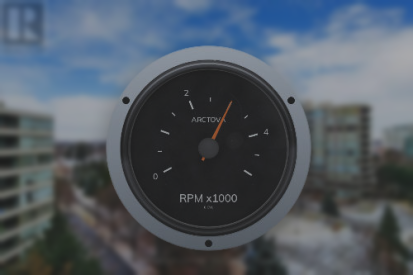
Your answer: 3000 rpm
